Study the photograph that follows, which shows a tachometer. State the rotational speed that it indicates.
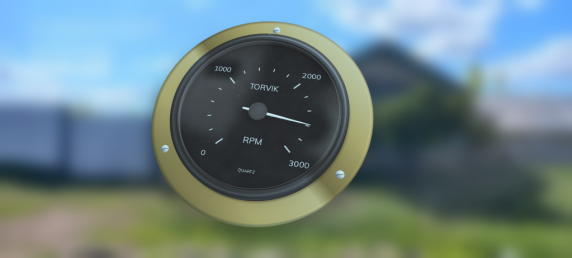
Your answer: 2600 rpm
